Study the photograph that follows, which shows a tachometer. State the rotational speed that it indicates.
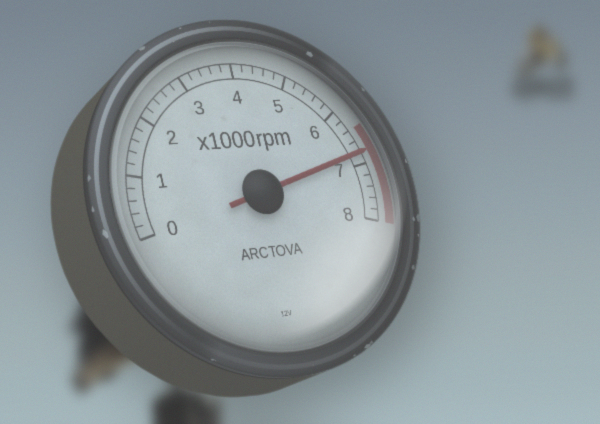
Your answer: 6800 rpm
